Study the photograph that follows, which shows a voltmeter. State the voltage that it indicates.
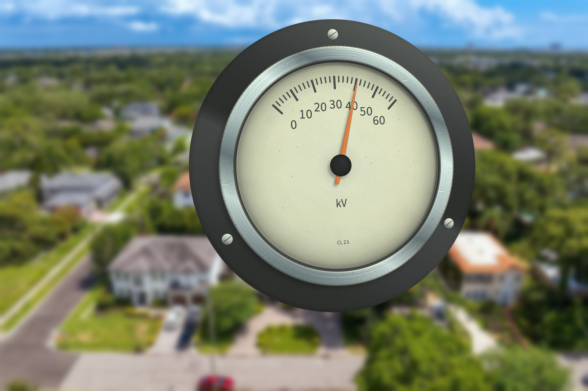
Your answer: 40 kV
